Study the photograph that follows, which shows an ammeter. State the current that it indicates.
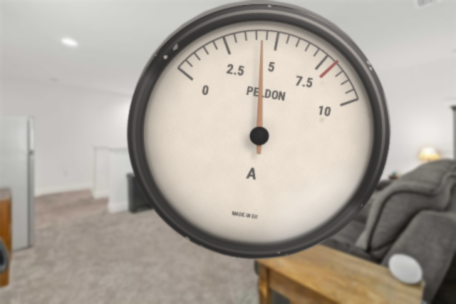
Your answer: 4.25 A
